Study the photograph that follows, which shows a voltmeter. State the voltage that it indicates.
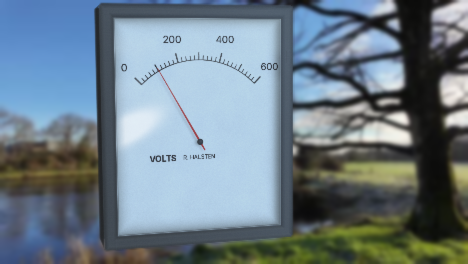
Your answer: 100 V
